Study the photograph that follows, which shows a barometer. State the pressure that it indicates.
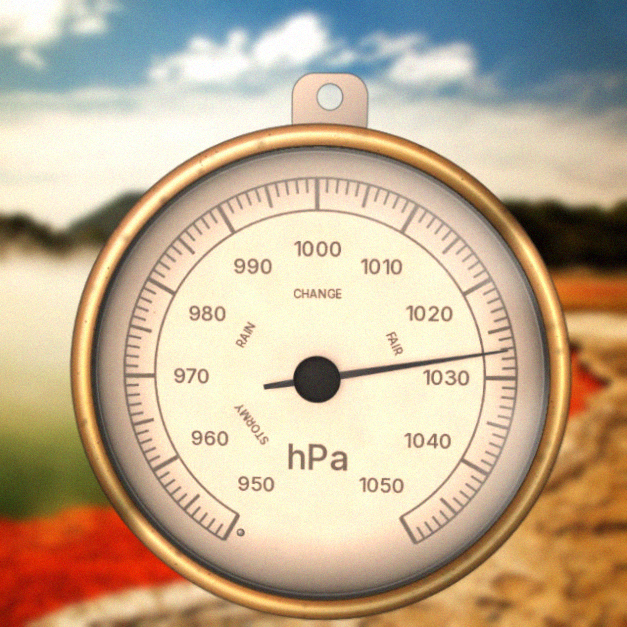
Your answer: 1027 hPa
